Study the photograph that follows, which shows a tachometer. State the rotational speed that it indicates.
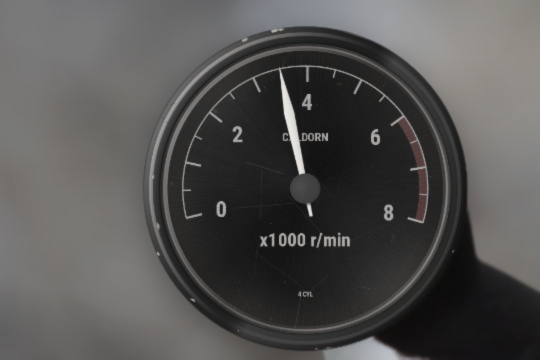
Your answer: 3500 rpm
